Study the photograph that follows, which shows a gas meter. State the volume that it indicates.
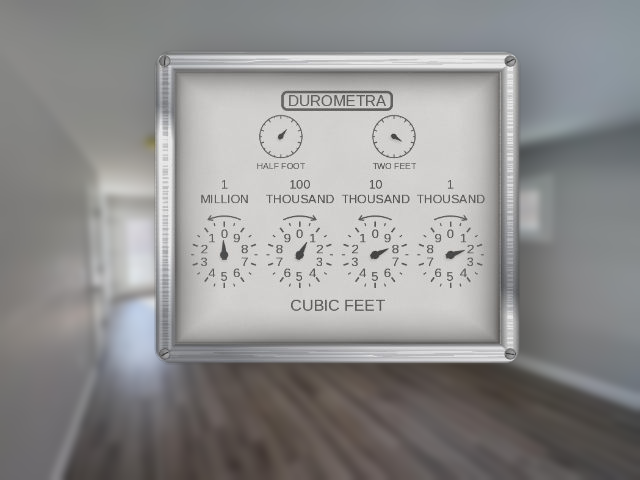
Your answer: 8200 ft³
